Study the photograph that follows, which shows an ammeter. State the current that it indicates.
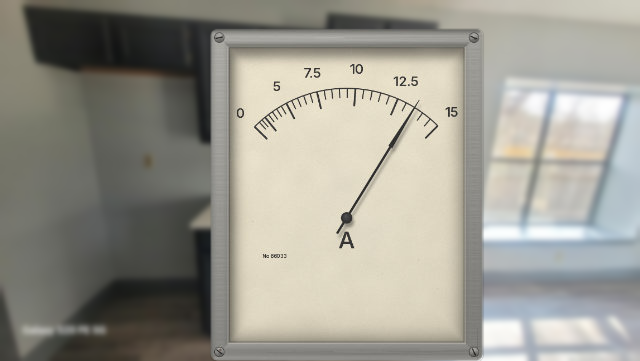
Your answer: 13.5 A
